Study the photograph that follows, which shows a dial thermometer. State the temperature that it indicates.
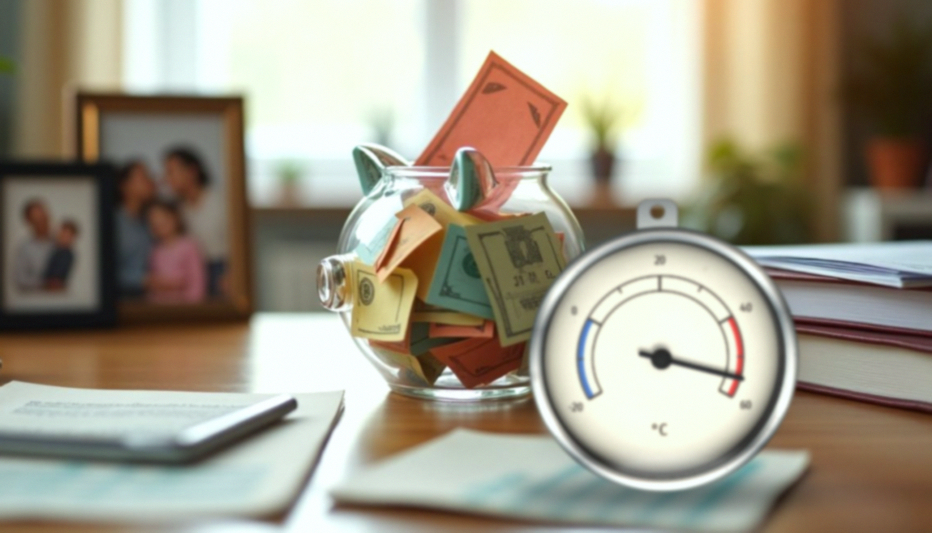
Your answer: 55 °C
